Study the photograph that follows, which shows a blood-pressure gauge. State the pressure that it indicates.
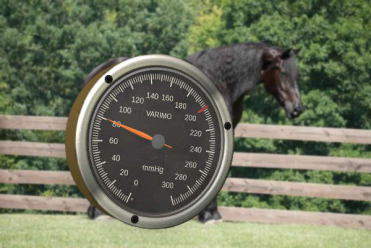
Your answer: 80 mmHg
